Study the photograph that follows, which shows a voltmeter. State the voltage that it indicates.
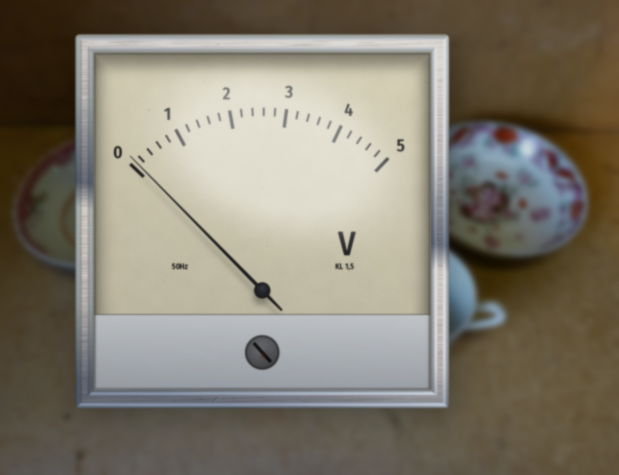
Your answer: 0.1 V
